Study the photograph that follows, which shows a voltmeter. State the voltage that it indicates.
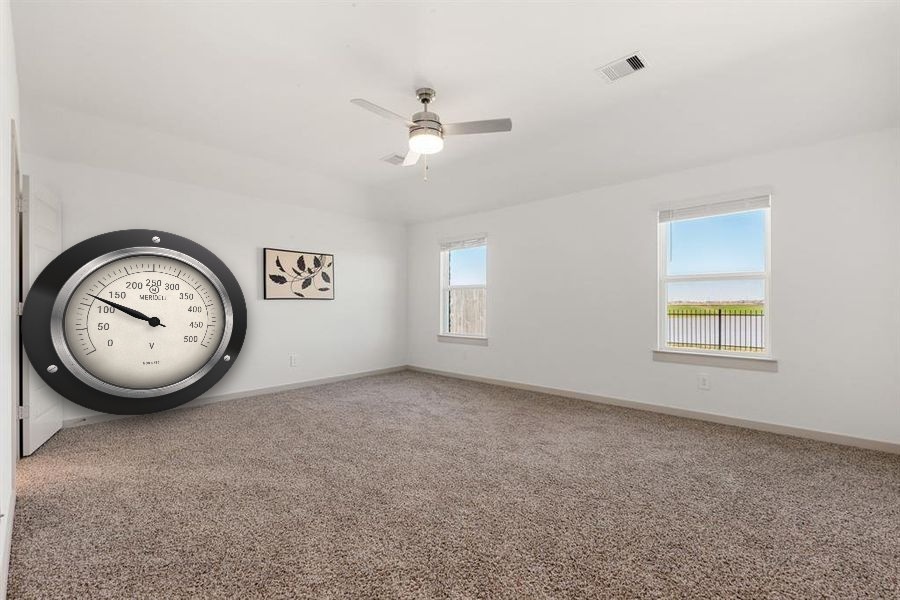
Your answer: 120 V
